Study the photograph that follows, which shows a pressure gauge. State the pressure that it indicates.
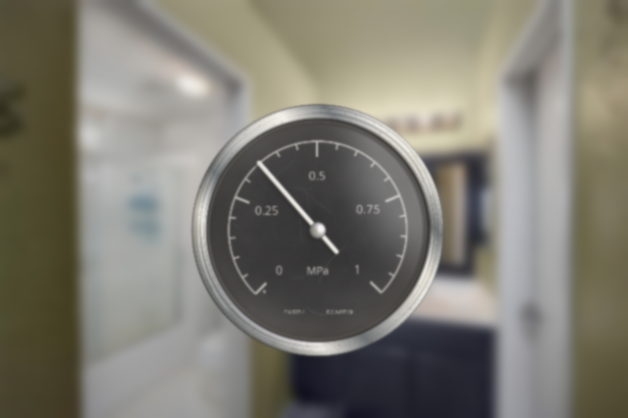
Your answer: 0.35 MPa
